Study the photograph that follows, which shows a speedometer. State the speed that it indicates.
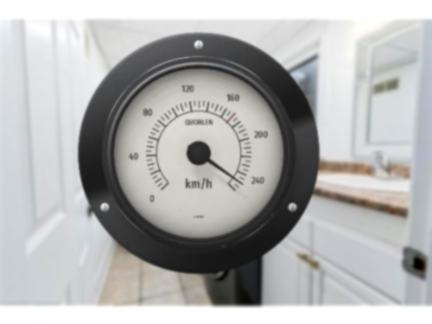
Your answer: 250 km/h
